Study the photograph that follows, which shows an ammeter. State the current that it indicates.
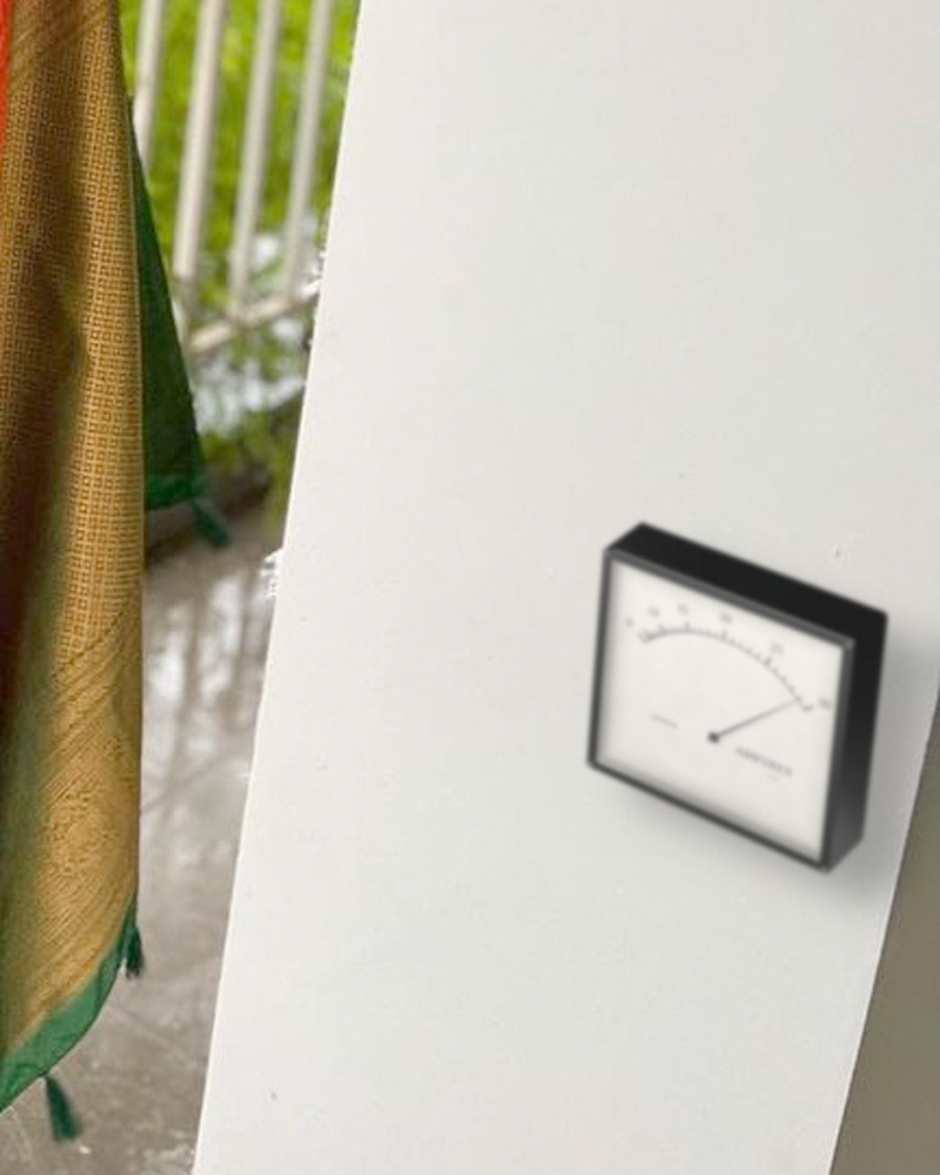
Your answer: 29 A
